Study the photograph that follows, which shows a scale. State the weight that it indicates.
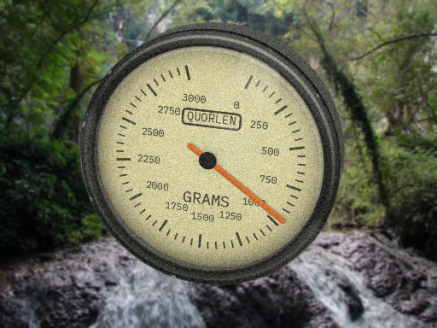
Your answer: 950 g
